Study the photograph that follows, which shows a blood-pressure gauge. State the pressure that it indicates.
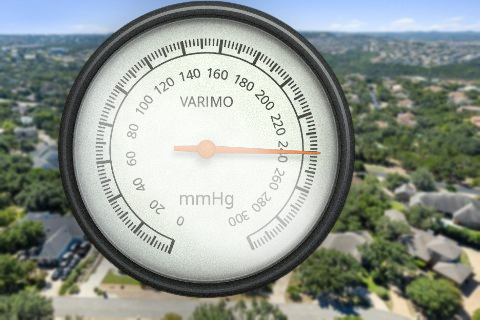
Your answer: 240 mmHg
